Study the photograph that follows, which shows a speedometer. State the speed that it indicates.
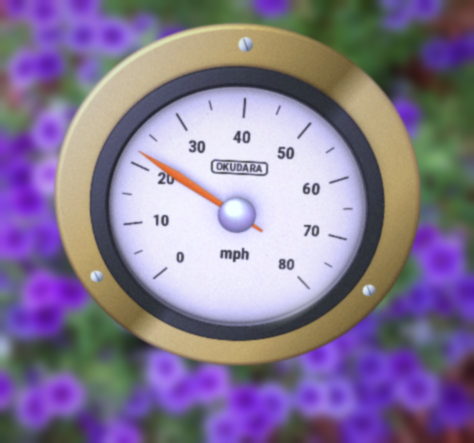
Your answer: 22.5 mph
